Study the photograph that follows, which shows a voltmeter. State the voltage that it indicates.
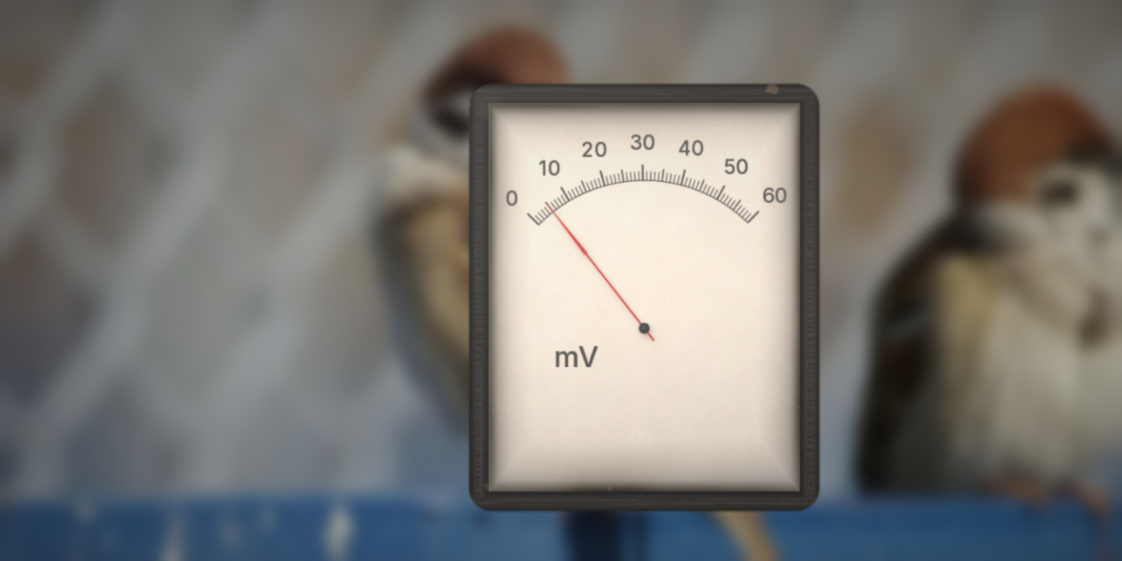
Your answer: 5 mV
